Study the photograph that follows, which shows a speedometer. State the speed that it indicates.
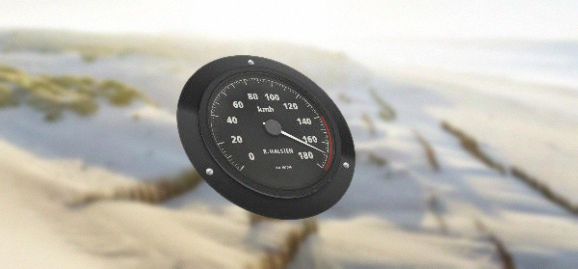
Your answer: 170 km/h
